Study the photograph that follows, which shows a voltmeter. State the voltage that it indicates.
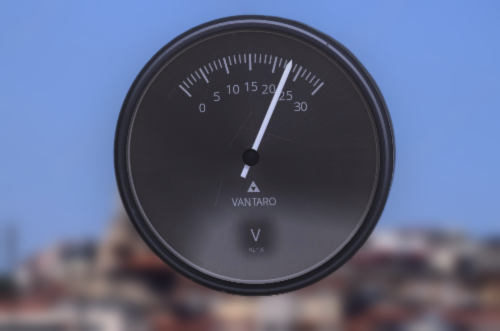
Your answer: 23 V
